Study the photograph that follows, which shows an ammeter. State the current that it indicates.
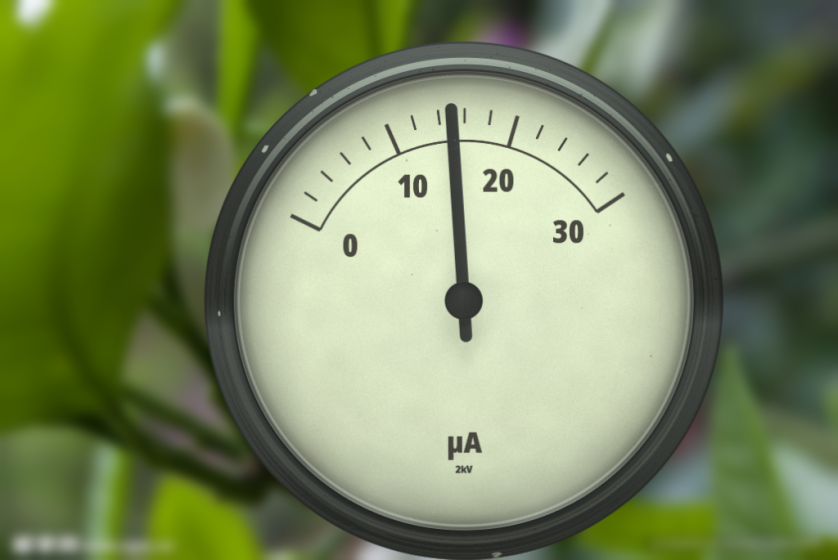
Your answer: 15 µA
